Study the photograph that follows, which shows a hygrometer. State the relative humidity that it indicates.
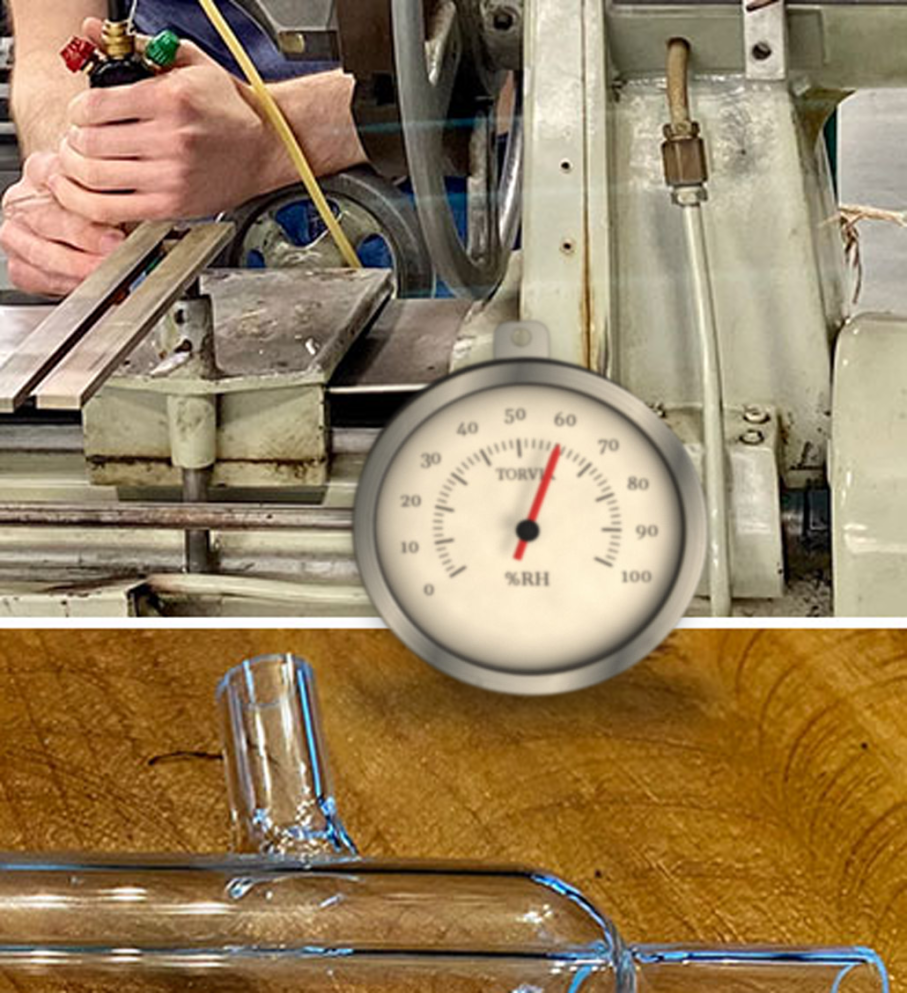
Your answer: 60 %
